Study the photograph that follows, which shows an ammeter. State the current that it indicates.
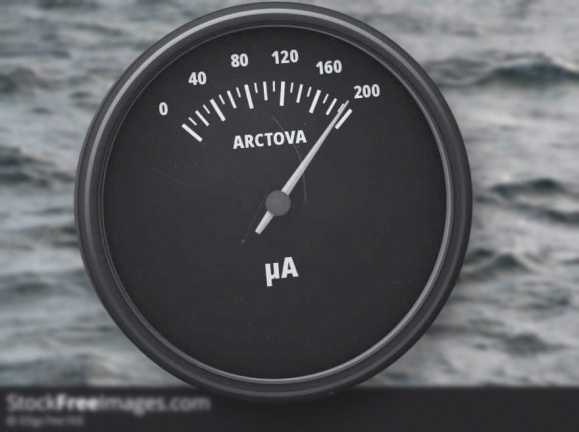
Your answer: 190 µA
